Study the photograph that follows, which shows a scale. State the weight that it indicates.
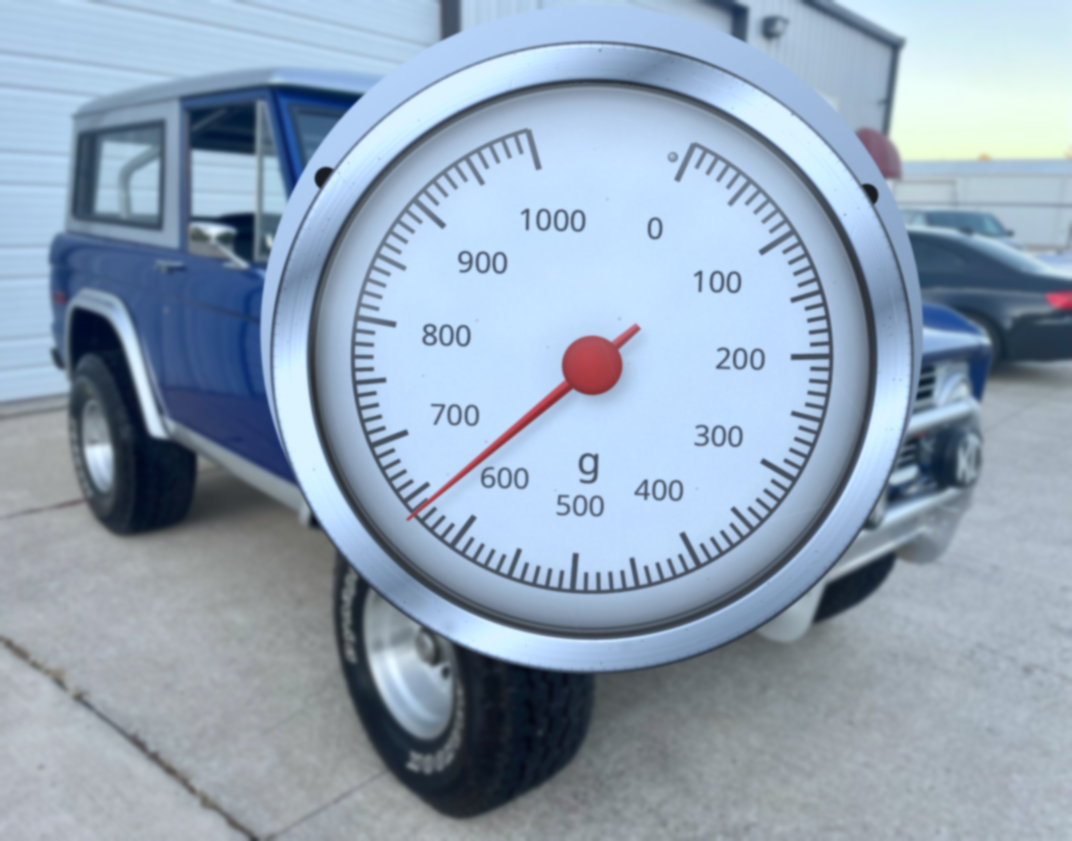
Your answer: 640 g
